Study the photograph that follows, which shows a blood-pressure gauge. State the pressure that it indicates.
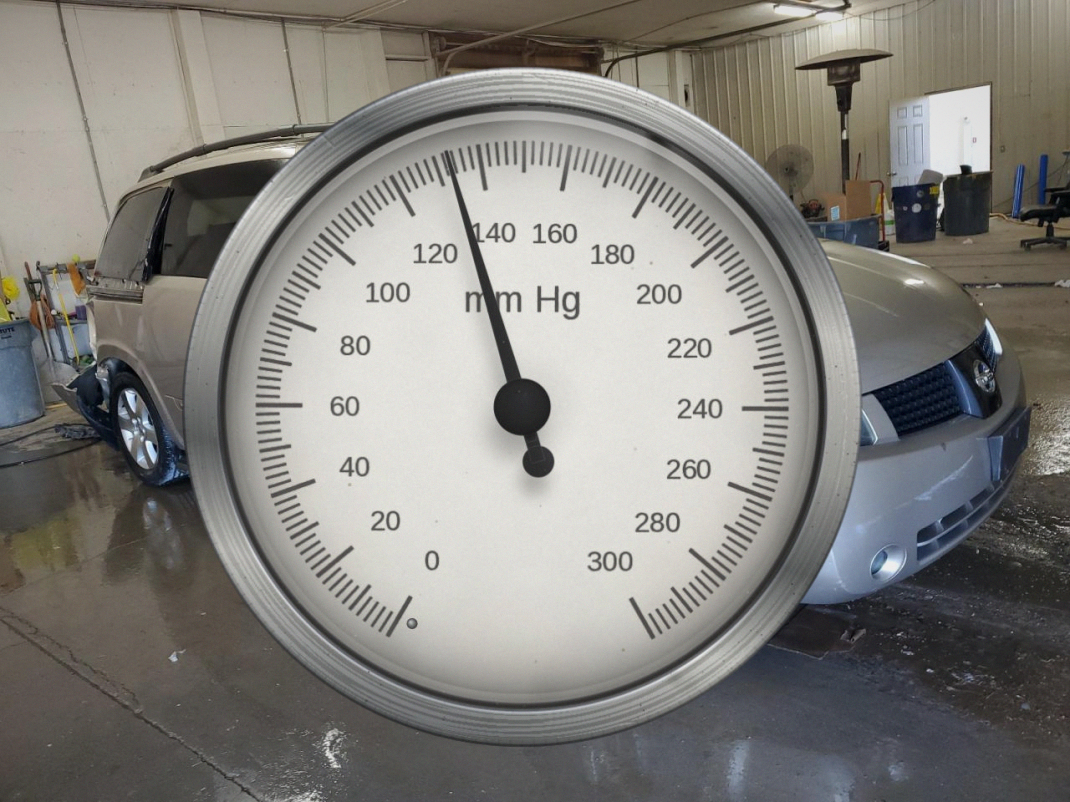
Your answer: 133 mmHg
